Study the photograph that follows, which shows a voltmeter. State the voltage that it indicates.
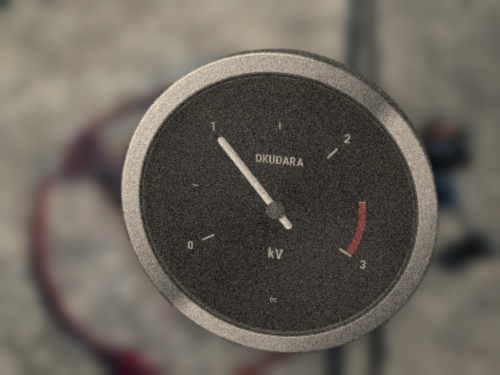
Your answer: 1 kV
